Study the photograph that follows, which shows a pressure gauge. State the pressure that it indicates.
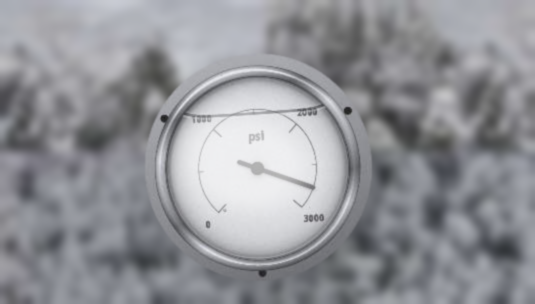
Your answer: 2750 psi
